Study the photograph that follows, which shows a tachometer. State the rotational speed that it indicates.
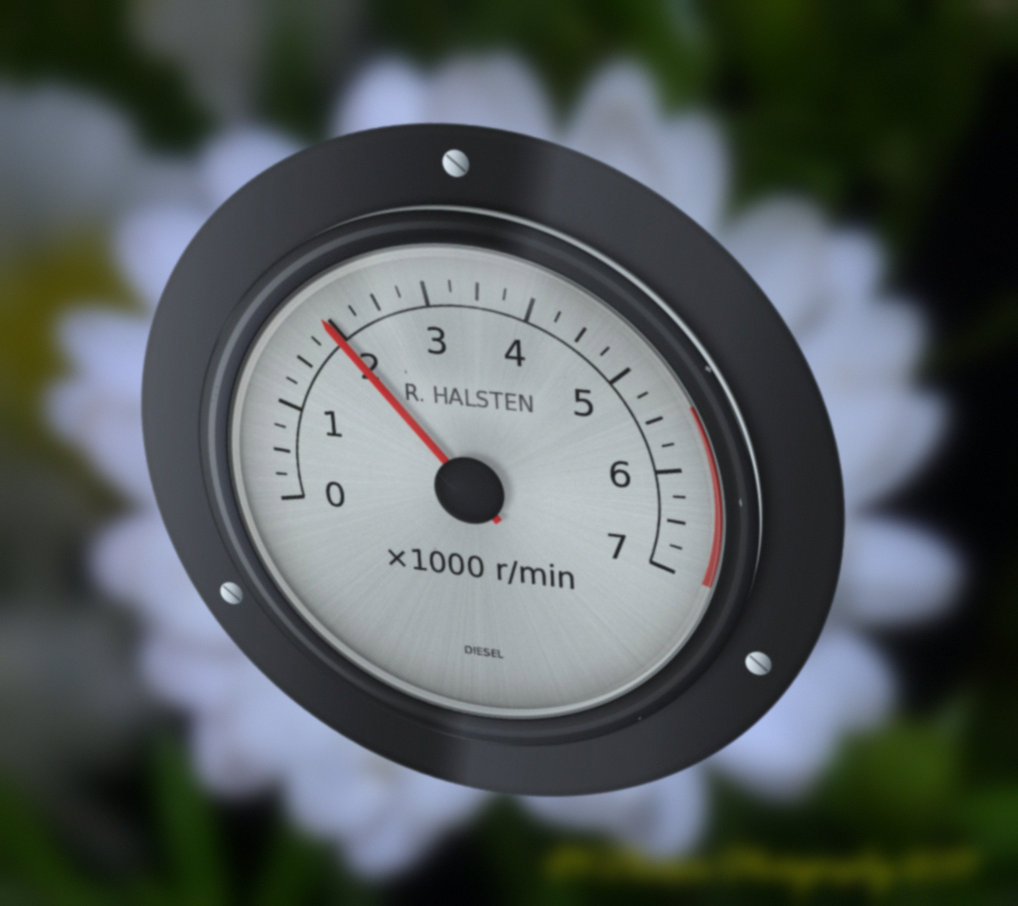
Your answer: 2000 rpm
